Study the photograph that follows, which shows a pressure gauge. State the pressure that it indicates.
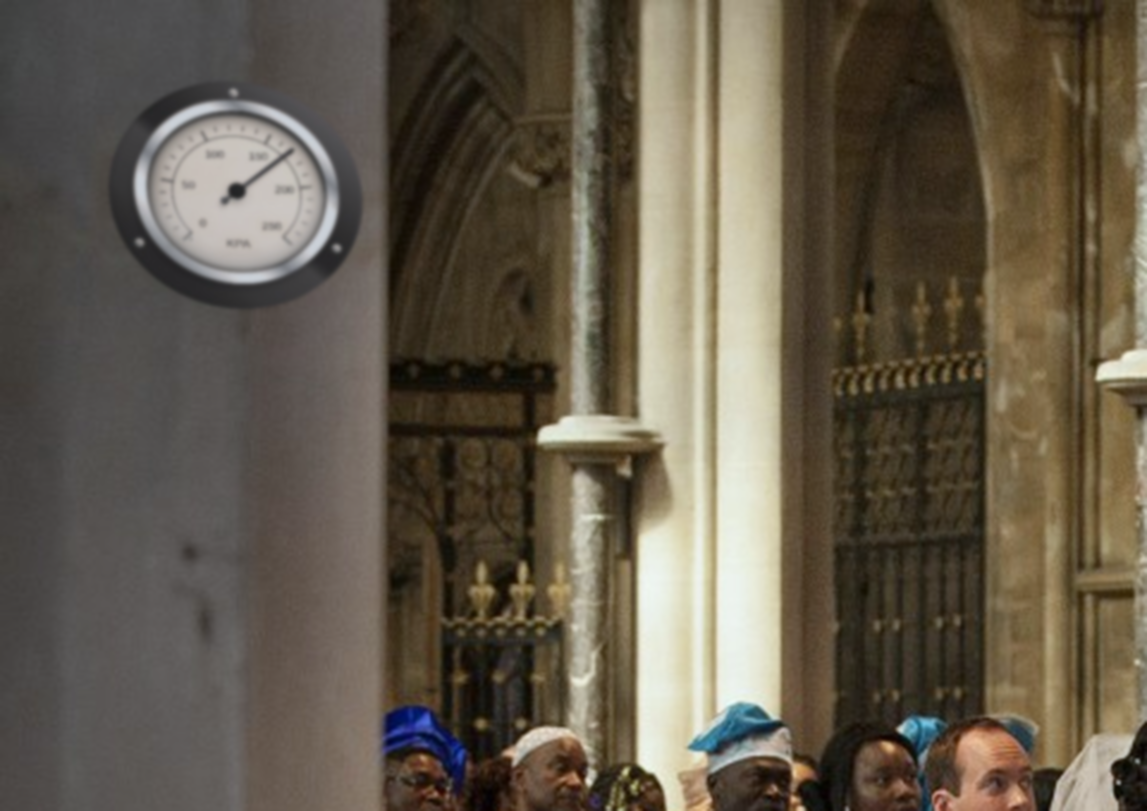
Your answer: 170 kPa
